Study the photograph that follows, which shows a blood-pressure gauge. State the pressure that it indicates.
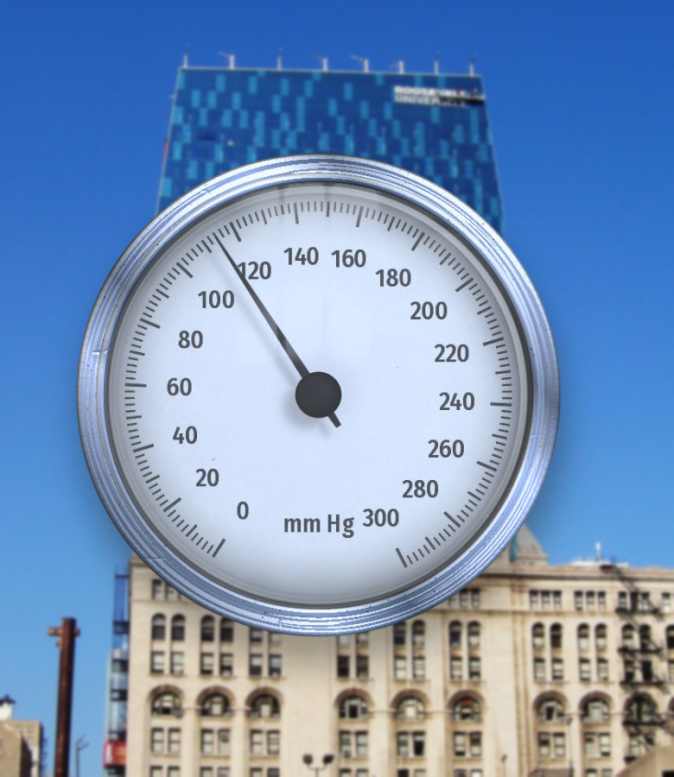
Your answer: 114 mmHg
